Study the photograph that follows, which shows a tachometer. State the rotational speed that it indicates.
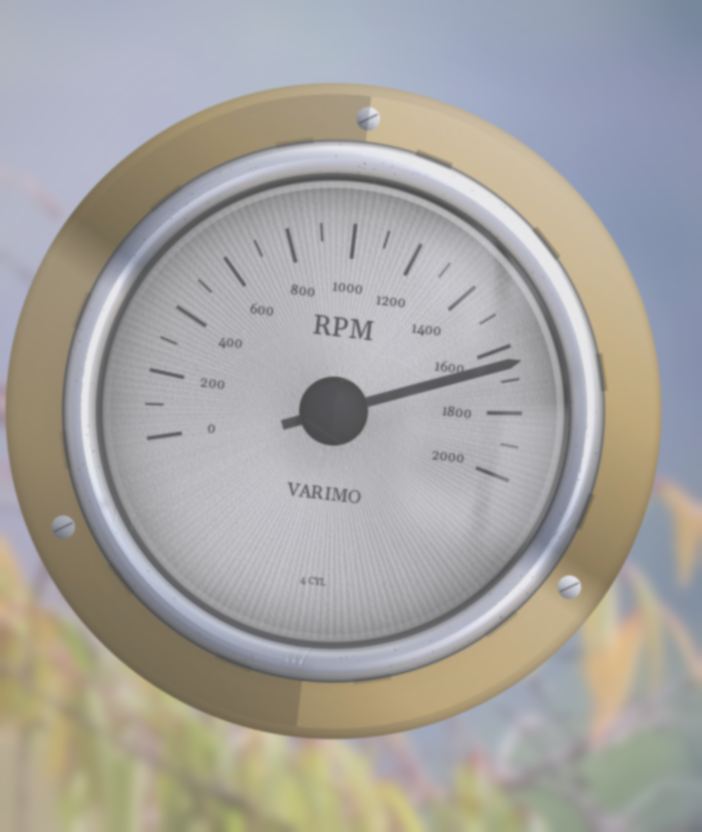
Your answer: 1650 rpm
